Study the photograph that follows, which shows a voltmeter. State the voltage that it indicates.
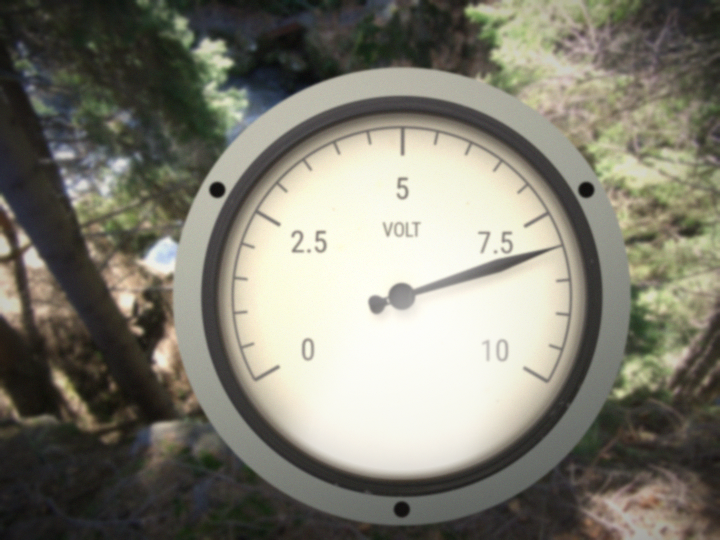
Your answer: 8 V
